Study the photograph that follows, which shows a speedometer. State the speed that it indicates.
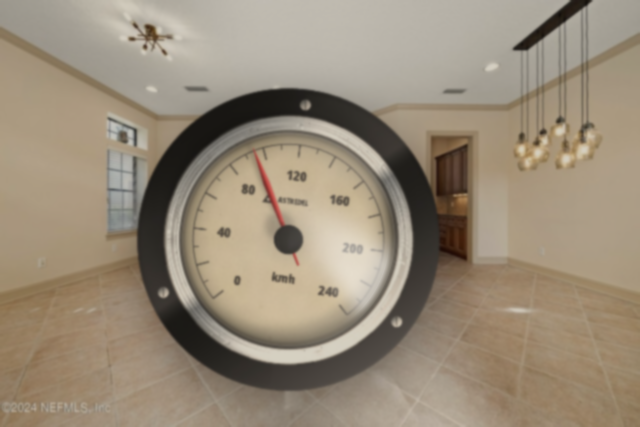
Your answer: 95 km/h
